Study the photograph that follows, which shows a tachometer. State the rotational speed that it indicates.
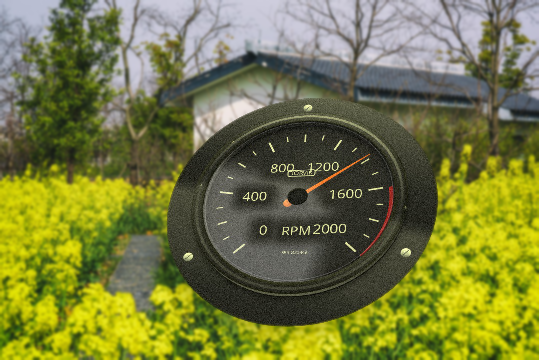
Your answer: 1400 rpm
